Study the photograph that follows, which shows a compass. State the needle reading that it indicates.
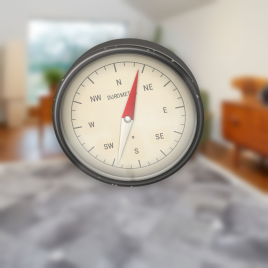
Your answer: 25 °
